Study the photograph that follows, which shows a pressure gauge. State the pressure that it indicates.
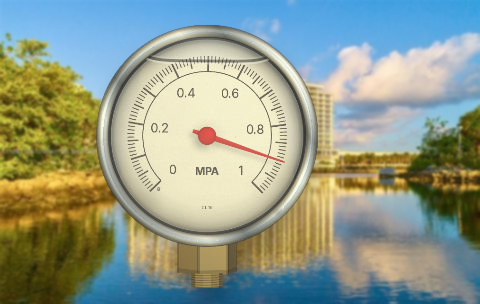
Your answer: 0.9 MPa
